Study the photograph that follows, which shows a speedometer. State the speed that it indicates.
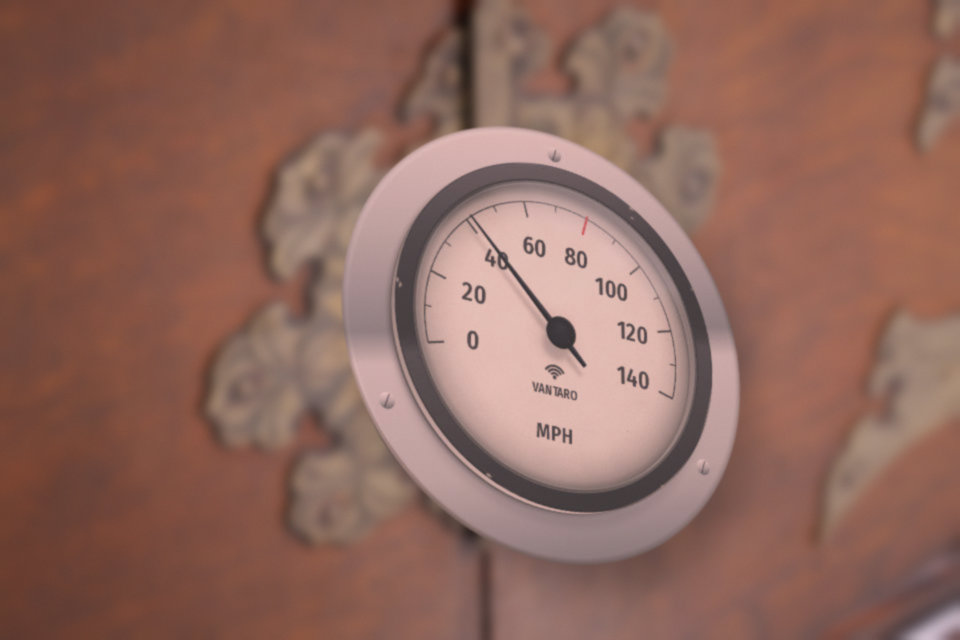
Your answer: 40 mph
